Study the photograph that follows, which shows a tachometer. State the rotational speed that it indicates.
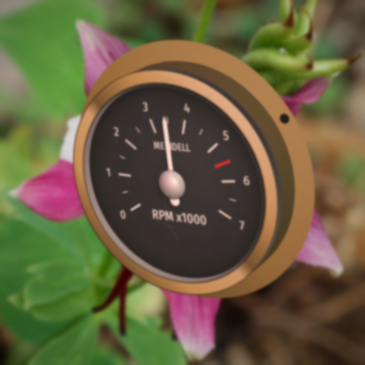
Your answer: 3500 rpm
